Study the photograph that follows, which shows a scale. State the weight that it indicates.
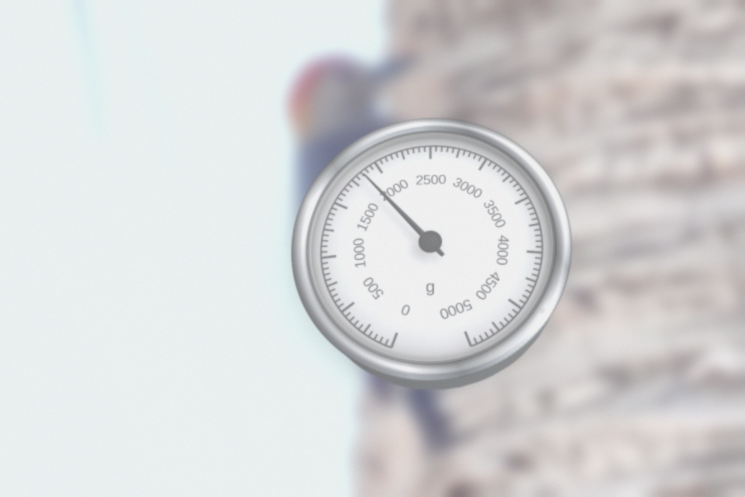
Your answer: 1850 g
